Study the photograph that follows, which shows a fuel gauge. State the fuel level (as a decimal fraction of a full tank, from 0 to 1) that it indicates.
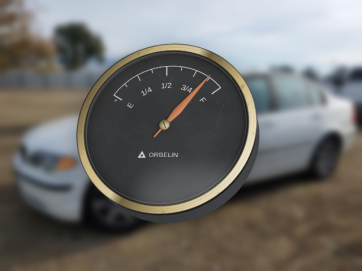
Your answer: 0.875
